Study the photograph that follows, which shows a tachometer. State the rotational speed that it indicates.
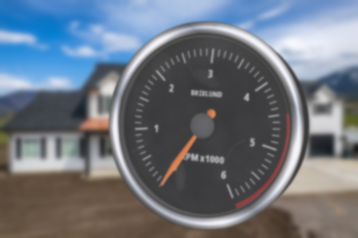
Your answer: 0 rpm
